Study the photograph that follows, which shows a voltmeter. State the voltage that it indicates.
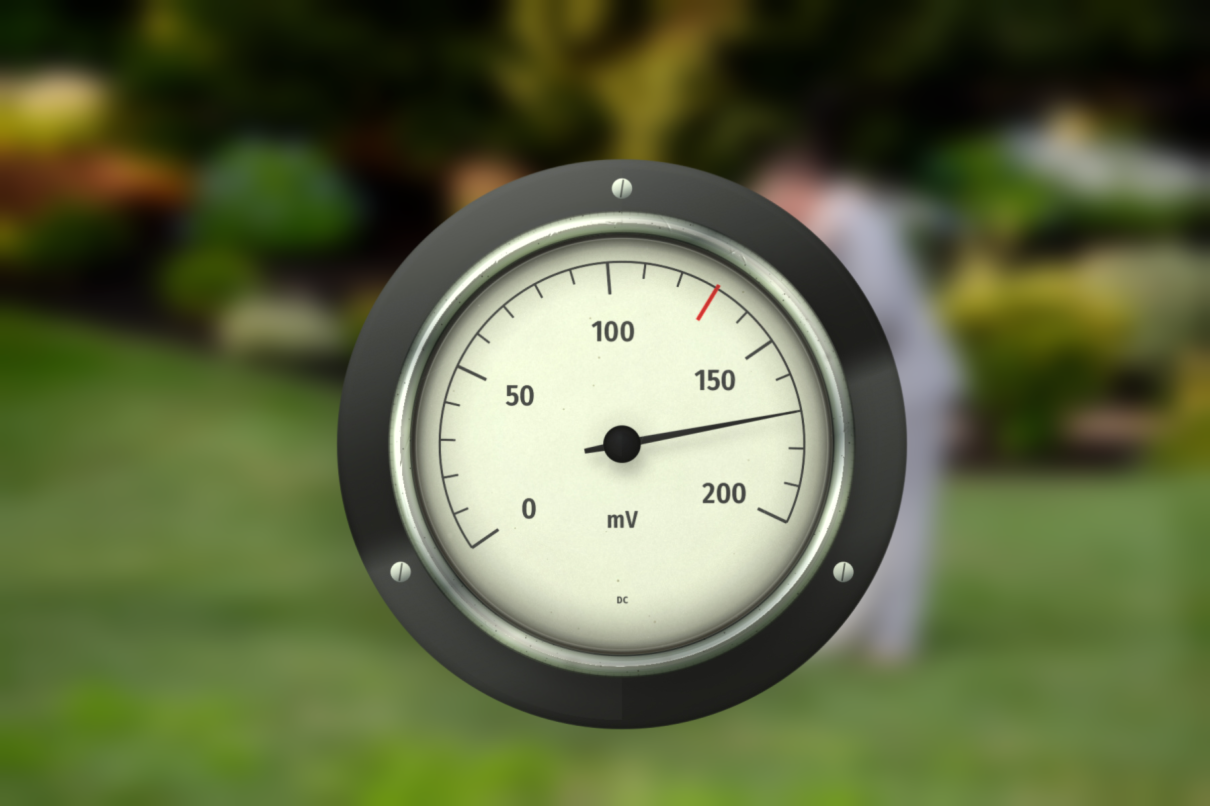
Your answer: 170 mV
